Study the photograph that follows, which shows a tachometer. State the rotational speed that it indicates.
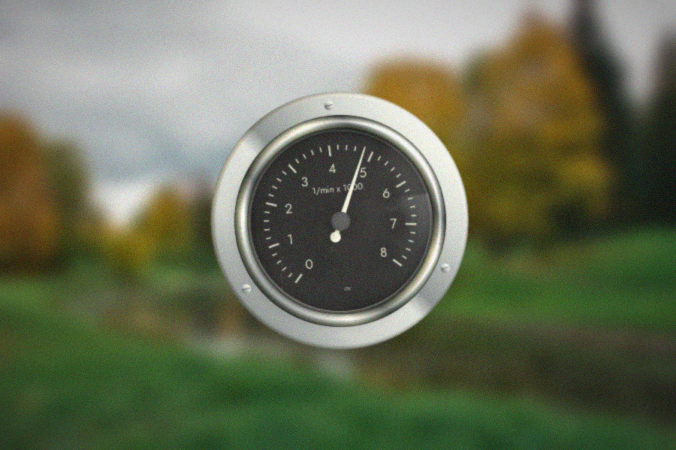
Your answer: 4800 rpm
